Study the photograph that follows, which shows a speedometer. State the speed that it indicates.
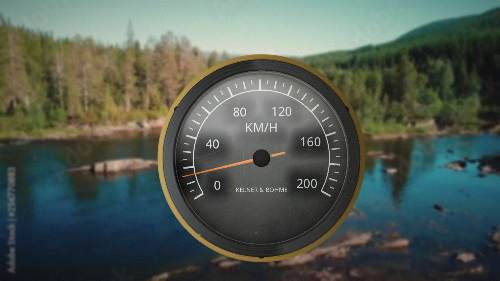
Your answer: 15 km/h
